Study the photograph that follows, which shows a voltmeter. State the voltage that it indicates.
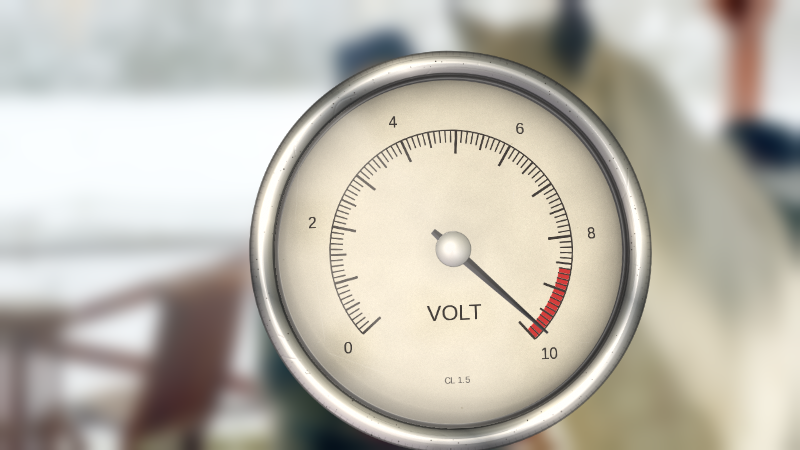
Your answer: 9.8 V
